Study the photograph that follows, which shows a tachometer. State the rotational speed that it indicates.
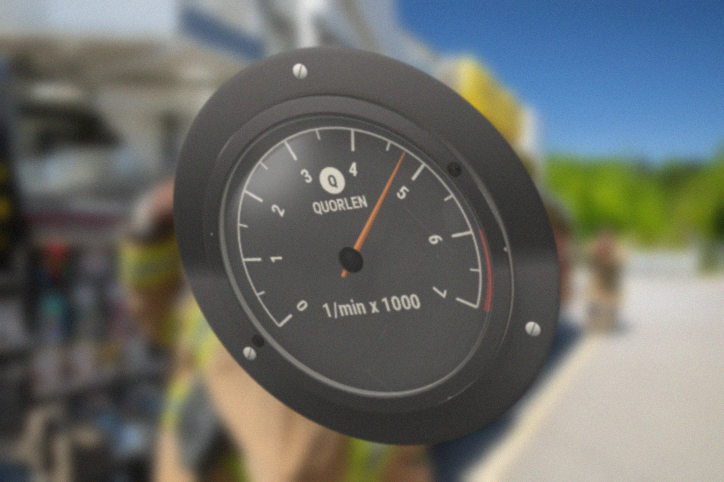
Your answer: 4750 rpm
